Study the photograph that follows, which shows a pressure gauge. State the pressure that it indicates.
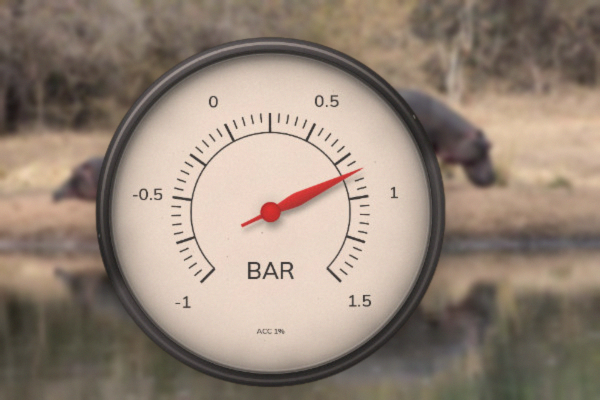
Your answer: 0.85 bar
